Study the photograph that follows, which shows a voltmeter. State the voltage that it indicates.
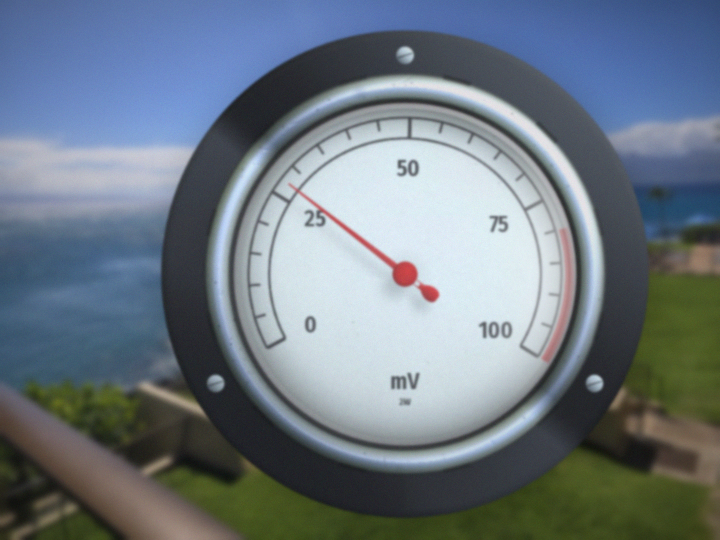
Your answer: 27.5 mV
